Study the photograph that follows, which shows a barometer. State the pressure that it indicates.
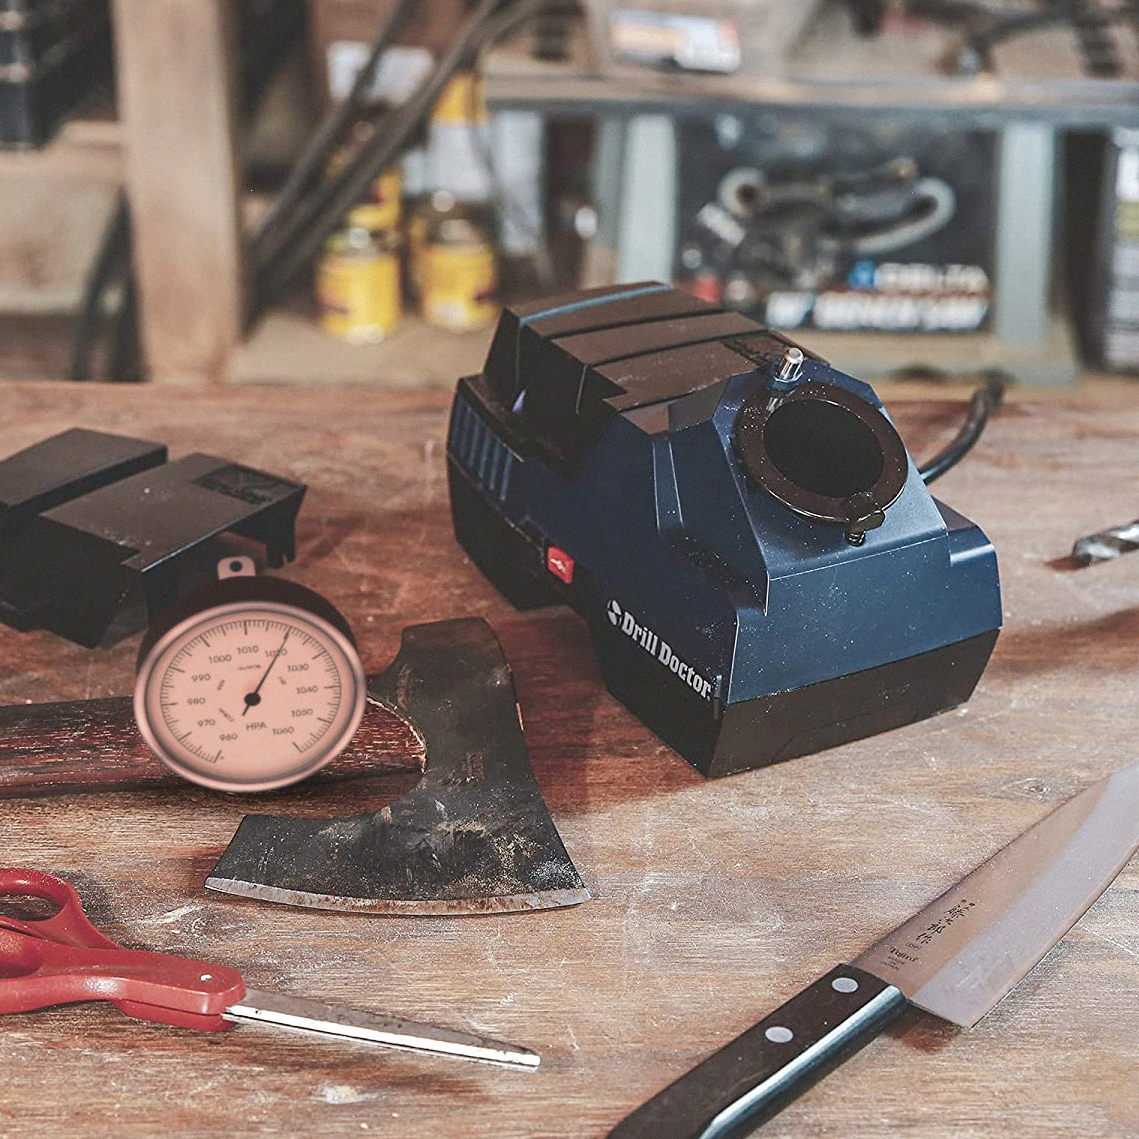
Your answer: 1020 hPa
